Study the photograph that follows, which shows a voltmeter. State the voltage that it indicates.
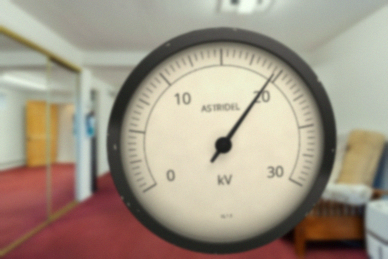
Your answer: 19.5 kV
